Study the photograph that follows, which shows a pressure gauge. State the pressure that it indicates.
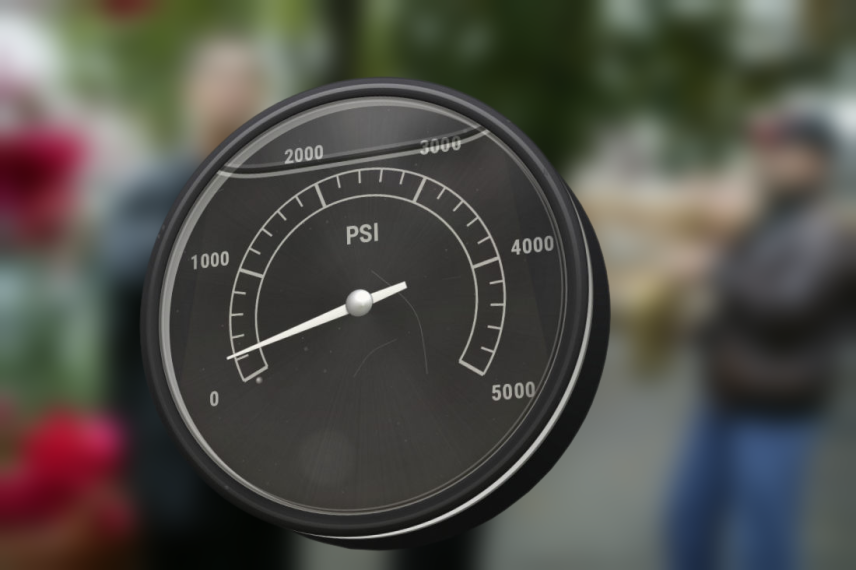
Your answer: 200 psi
